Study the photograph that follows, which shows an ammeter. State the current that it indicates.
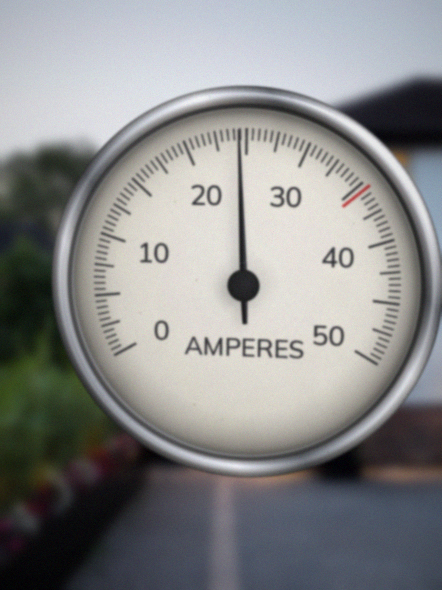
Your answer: 24.5 A
